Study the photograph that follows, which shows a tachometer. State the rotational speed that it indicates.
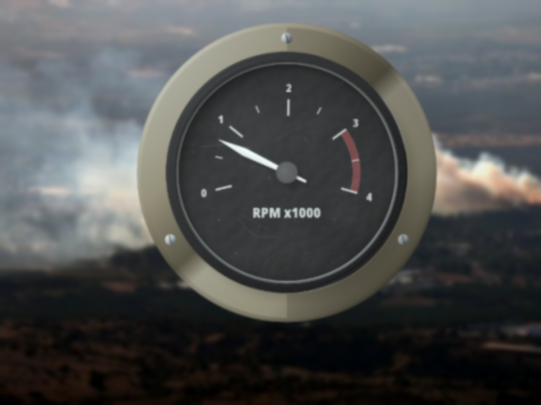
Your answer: 750 rpm
